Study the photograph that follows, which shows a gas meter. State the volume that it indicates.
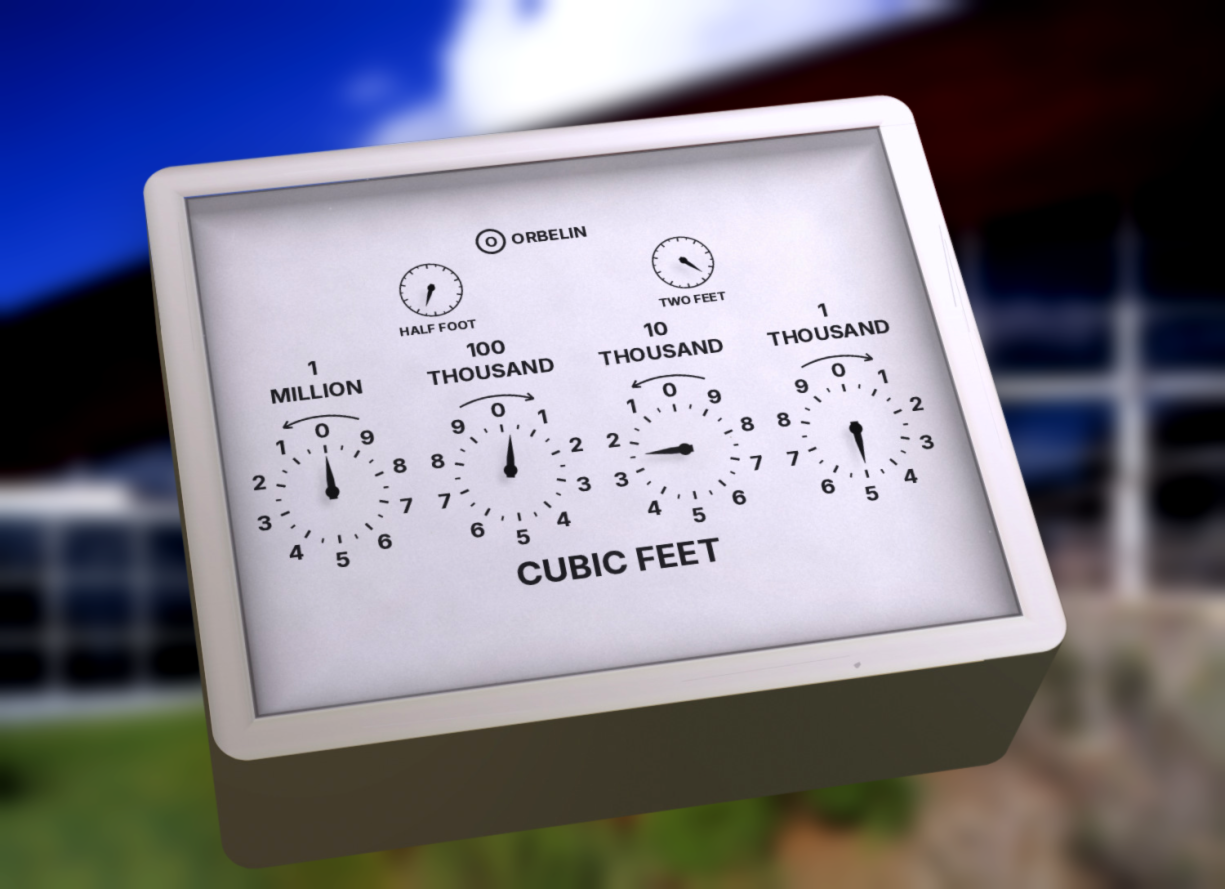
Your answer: 2500 ft³
